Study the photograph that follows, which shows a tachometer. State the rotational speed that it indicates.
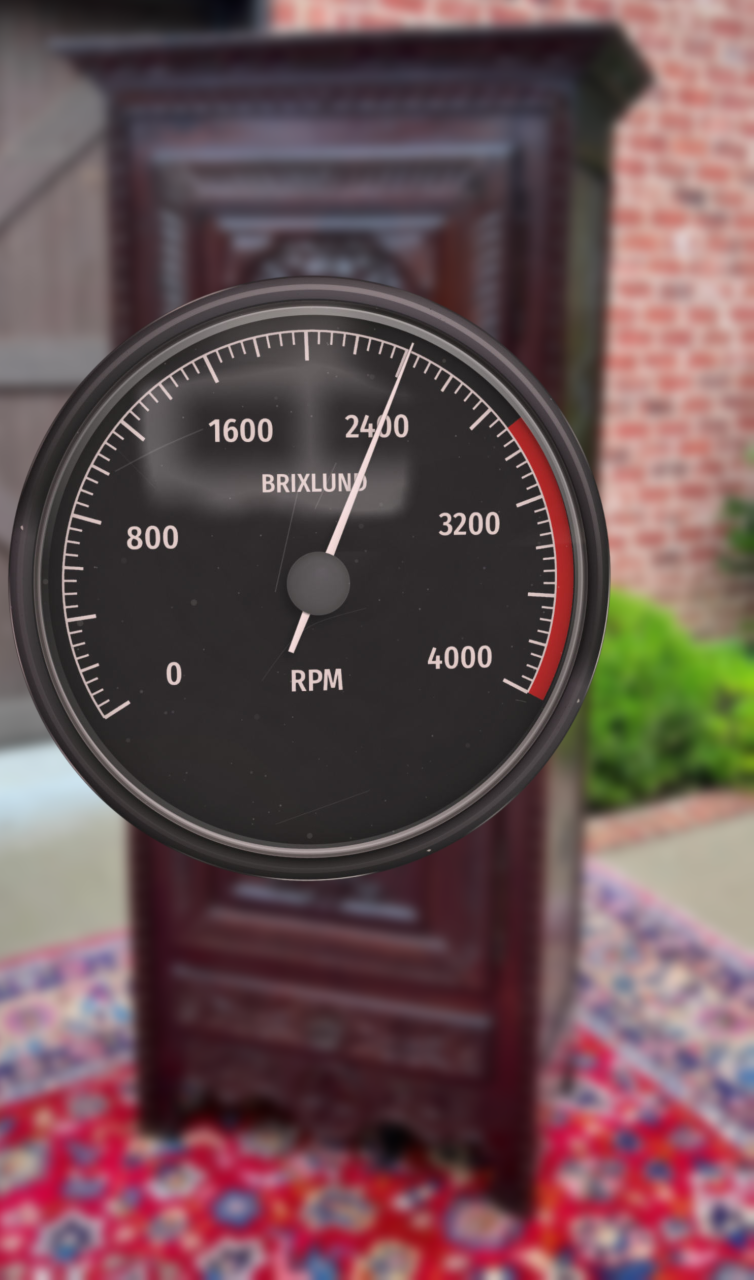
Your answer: 2400 rpm
